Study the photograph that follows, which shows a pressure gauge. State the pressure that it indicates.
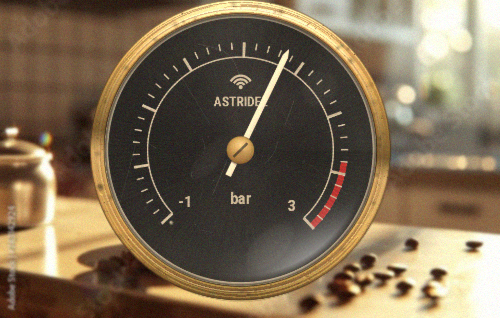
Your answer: 1.35 bar
